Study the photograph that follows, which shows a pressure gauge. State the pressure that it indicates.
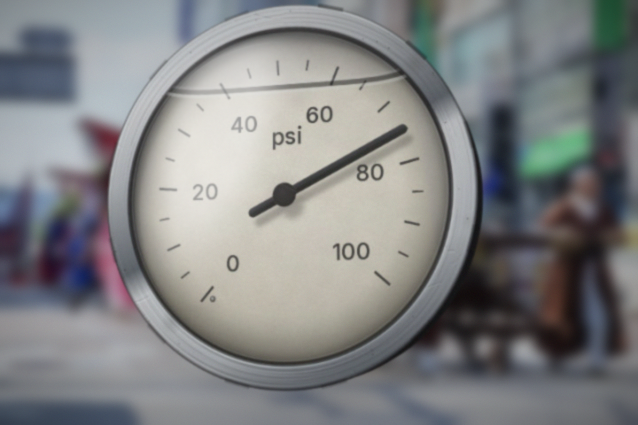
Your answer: 75 psi
